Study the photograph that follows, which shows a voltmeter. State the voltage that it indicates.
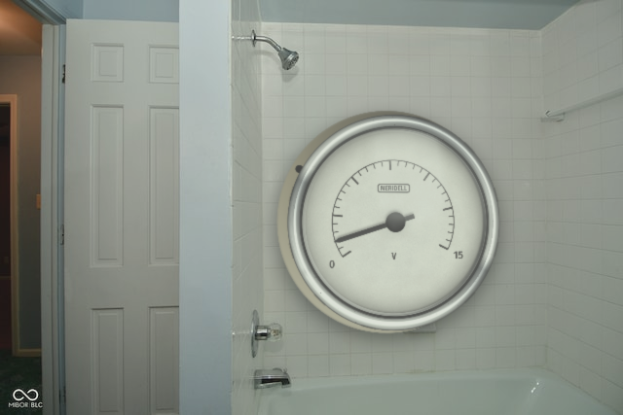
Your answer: 1 V
